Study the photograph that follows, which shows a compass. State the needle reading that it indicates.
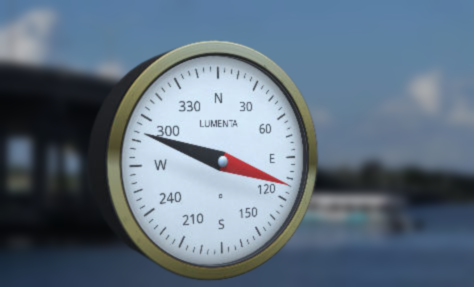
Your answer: 110 °
